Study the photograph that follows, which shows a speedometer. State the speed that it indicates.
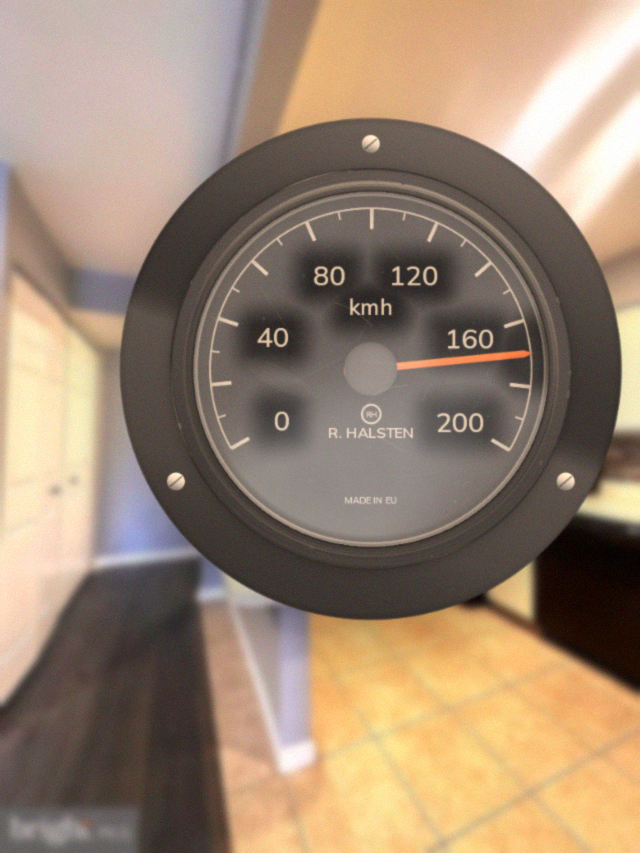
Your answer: 170 km/h
